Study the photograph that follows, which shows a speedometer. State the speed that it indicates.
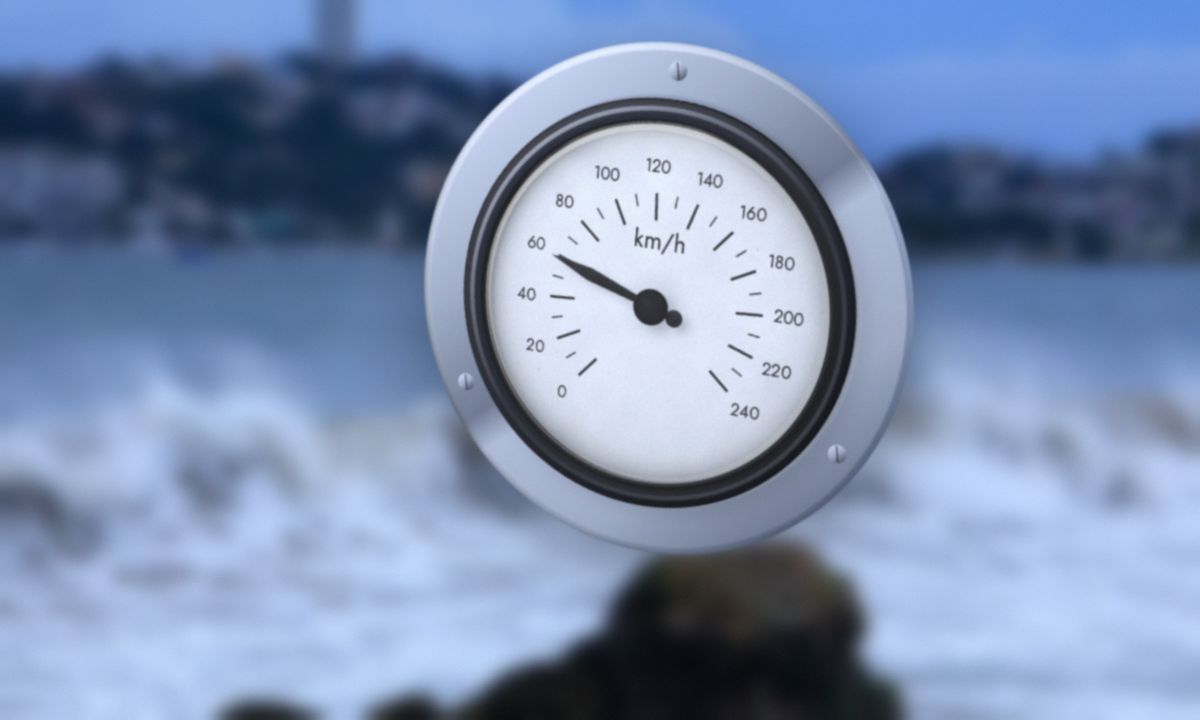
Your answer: 60 km/h
